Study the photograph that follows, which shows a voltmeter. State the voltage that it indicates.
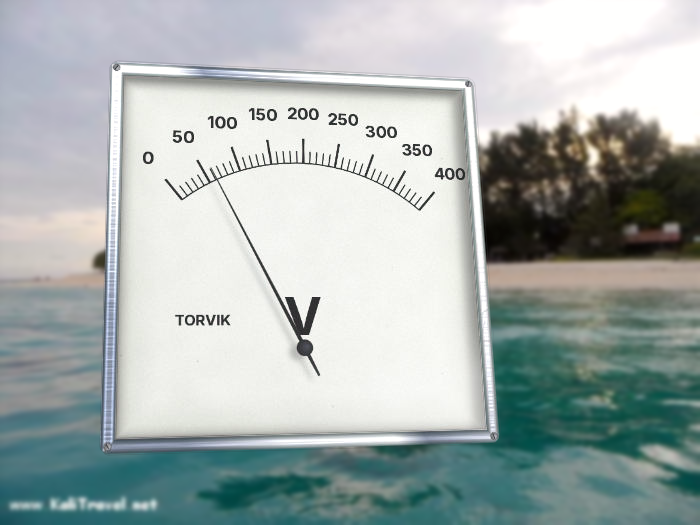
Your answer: 60 V
